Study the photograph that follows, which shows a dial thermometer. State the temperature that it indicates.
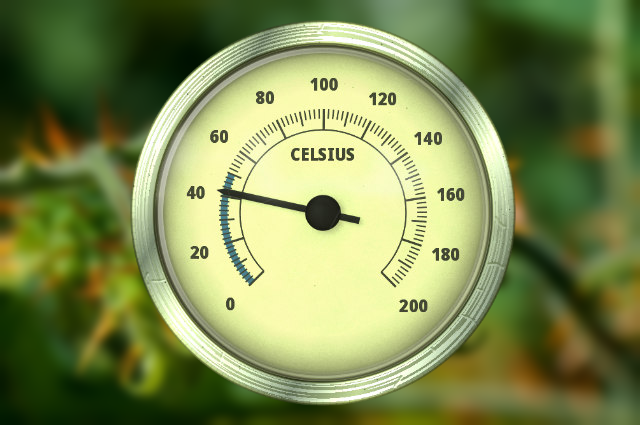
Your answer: 42 °C
